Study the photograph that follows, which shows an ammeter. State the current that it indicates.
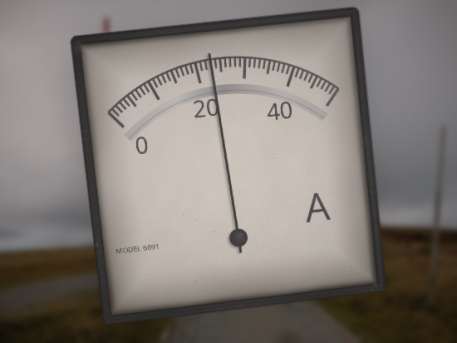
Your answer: 23 A
